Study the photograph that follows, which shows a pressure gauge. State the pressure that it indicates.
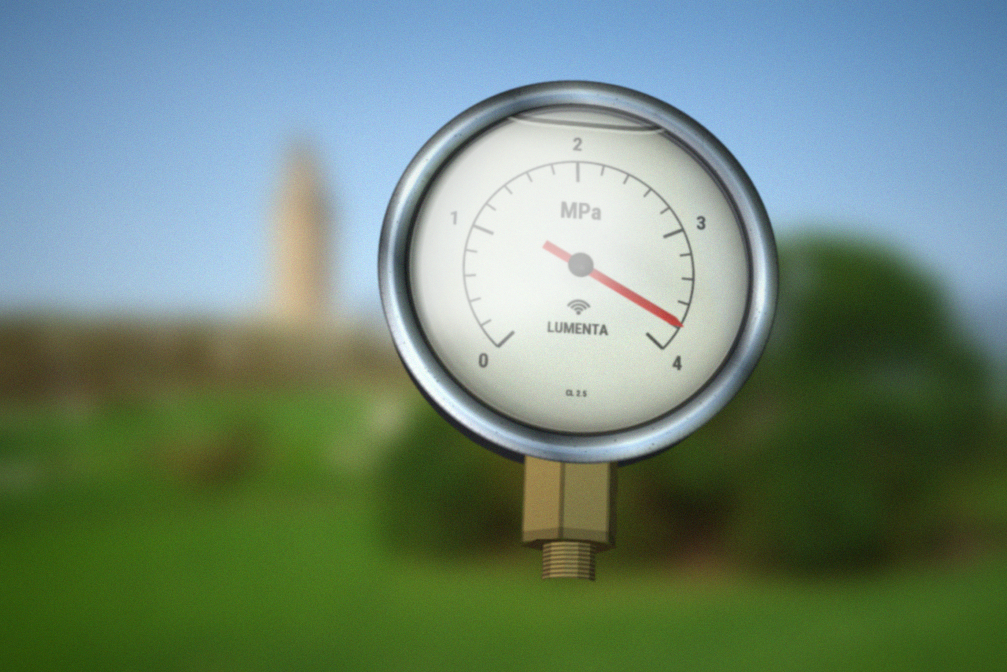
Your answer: 3.8 MPa
